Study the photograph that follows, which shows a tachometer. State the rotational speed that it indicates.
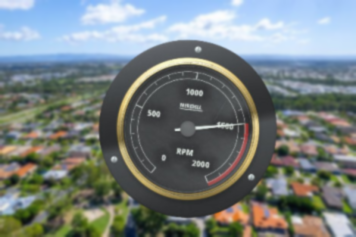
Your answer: 1500 rpm
